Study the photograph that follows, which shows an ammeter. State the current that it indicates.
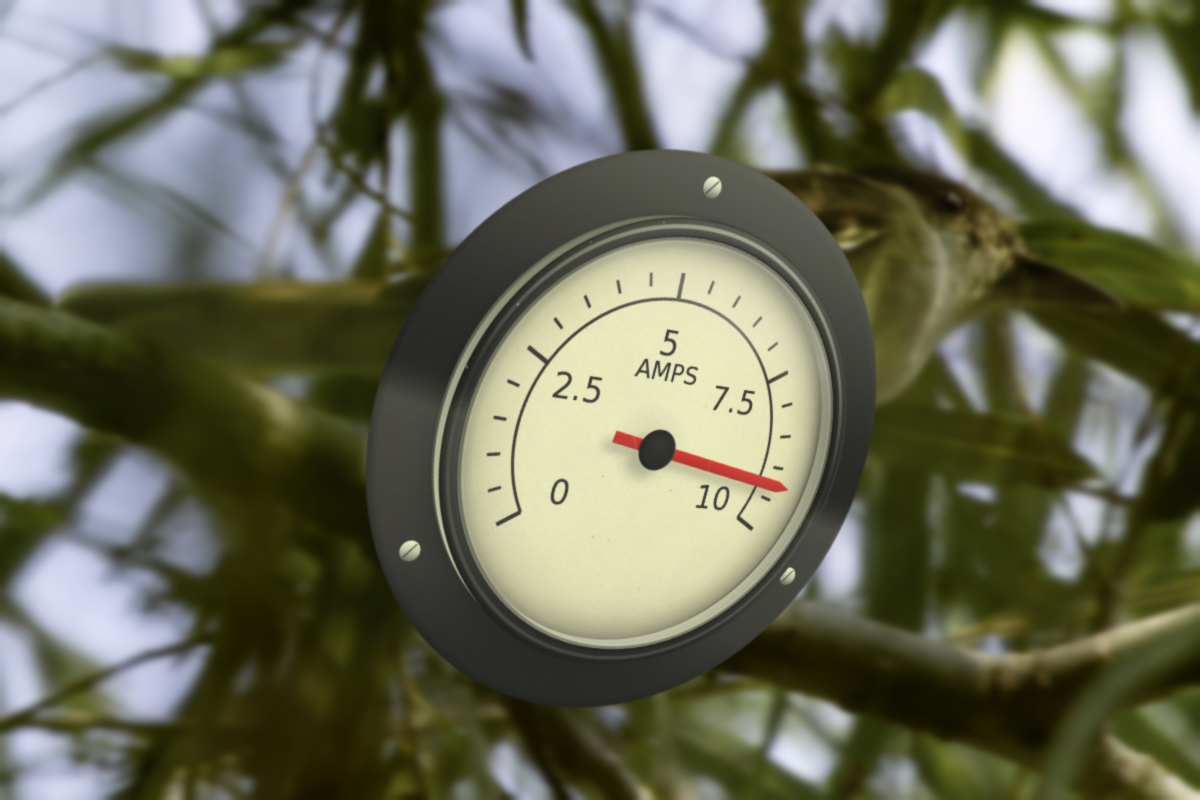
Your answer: 9.25 A
